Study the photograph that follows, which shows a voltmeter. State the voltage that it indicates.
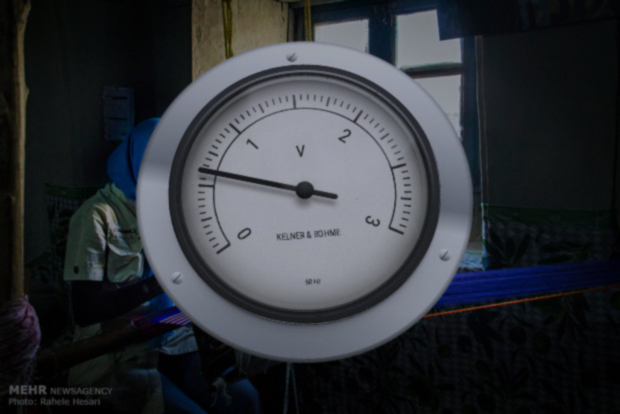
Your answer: 0.6 V
